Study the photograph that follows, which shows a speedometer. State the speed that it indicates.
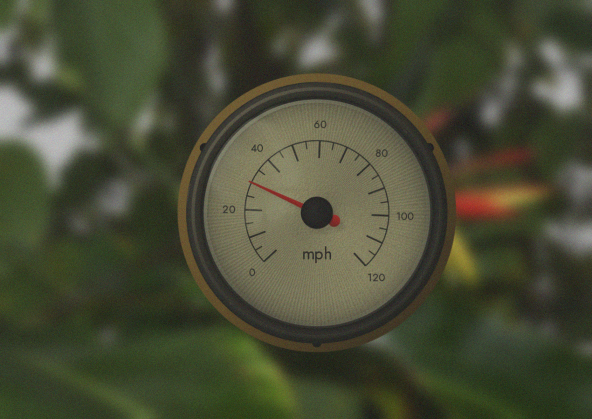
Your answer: 30 mph
